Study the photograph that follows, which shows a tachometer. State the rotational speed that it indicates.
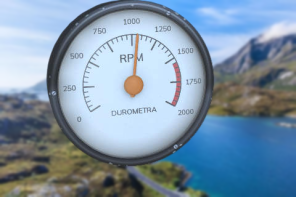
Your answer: 1050 rpm
